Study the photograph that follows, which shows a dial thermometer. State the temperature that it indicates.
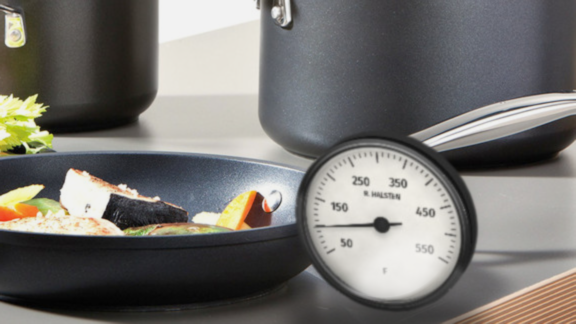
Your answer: 100 °F
